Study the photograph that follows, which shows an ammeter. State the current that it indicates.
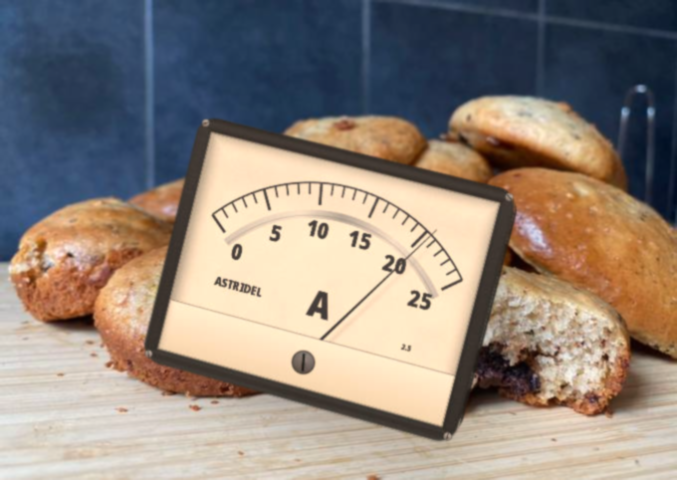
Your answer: 20.5 A
